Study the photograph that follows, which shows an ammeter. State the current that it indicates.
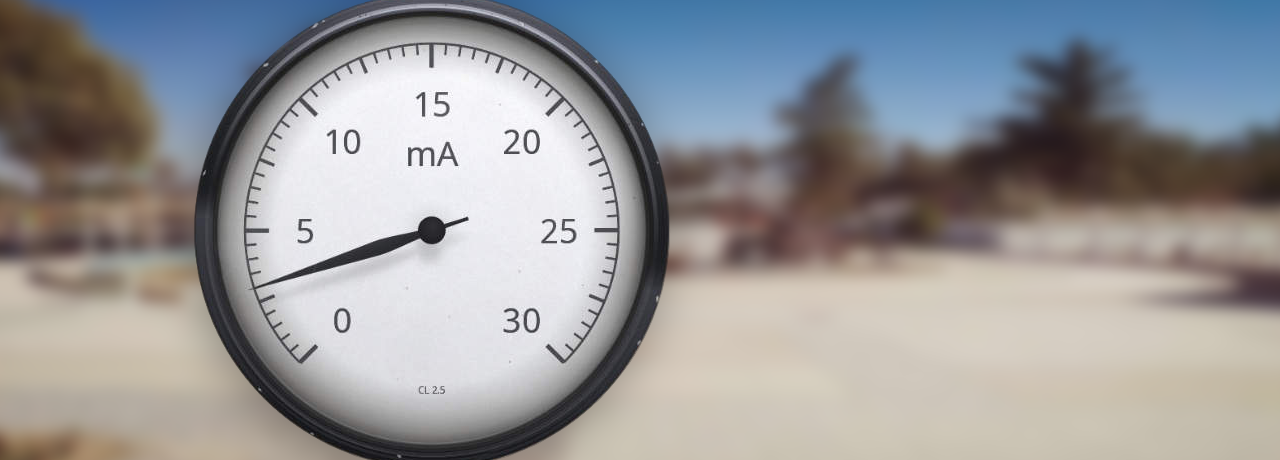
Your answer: 3 mA
